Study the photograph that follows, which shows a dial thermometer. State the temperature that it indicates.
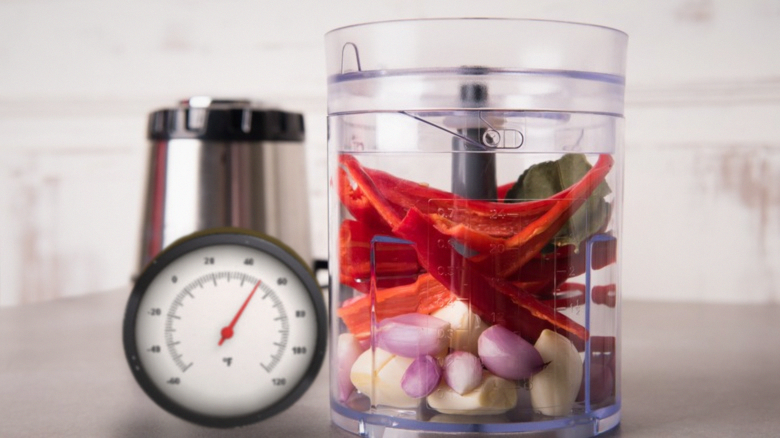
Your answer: 50 °F
